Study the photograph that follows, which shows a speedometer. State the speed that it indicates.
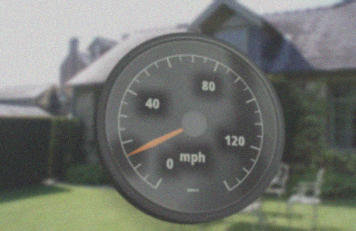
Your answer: 15 mph
